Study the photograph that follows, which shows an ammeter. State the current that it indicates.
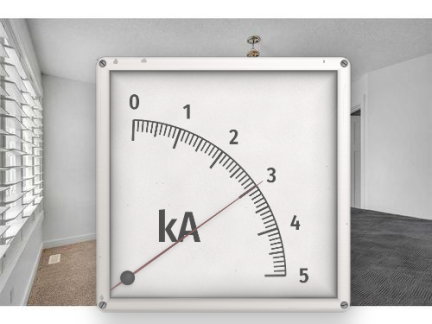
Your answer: 3 kA
